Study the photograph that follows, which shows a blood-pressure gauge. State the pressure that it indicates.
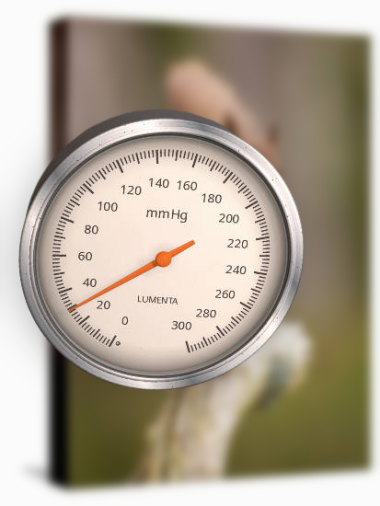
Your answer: 30 mmHg
